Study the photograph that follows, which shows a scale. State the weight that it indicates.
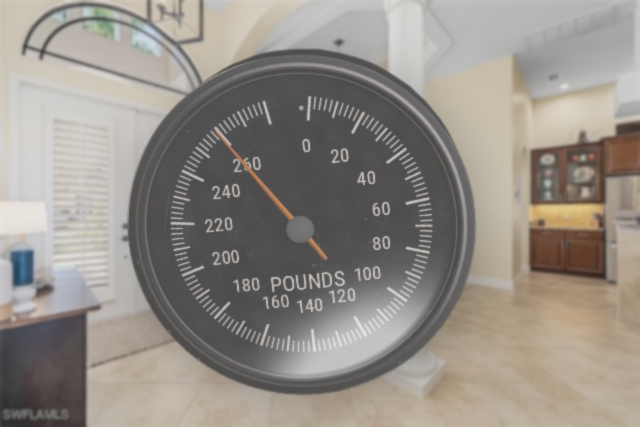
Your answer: 260 lb
